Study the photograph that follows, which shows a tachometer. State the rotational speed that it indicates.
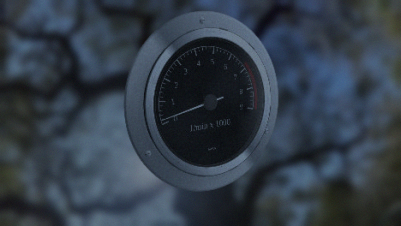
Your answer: 200 rpm
